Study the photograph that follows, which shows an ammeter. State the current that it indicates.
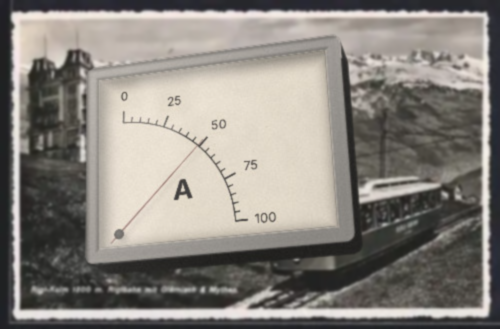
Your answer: 50 A
